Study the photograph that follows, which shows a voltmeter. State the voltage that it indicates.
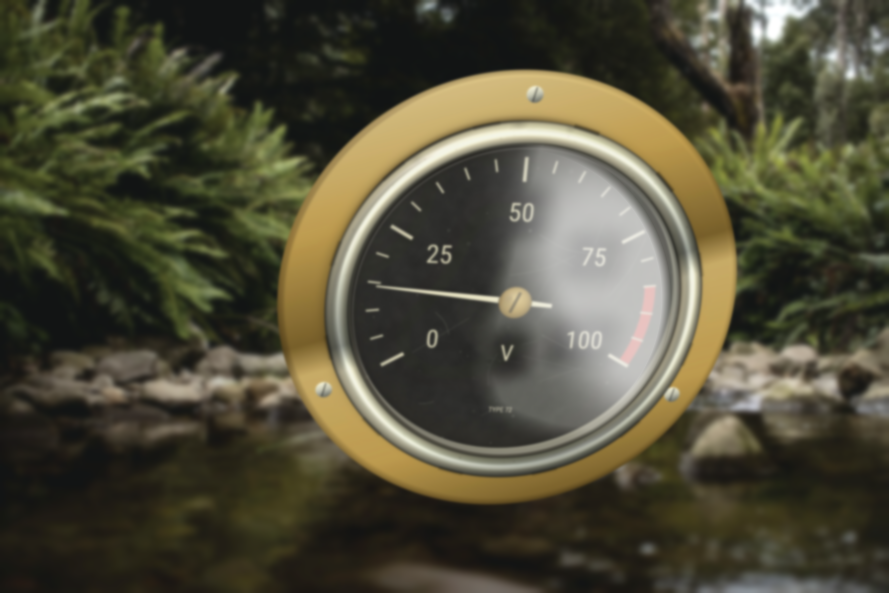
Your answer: 15 V
